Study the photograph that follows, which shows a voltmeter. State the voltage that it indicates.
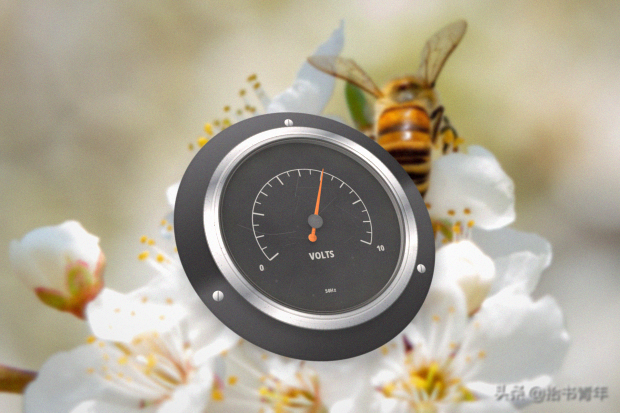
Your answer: 6 V
